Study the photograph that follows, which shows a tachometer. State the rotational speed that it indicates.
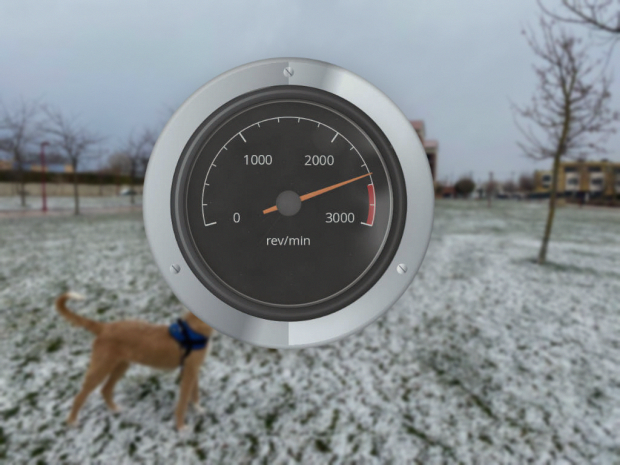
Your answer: 2500 rpm
